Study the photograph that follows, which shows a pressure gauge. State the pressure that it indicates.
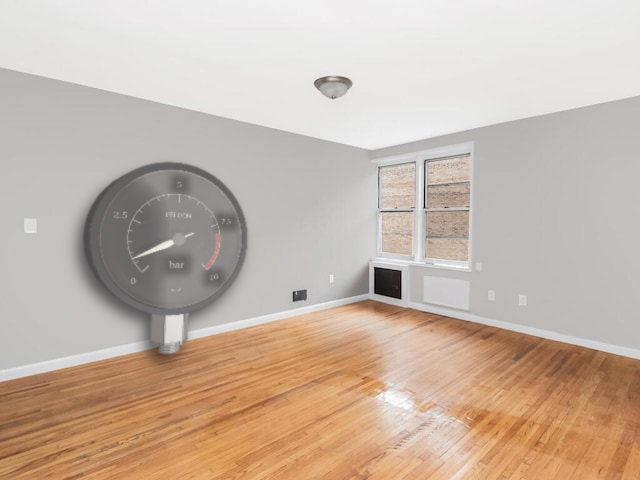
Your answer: 0.75 bar
